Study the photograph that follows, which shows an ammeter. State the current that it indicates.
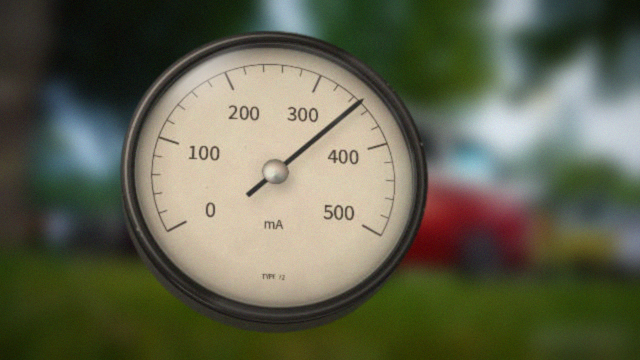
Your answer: 350 mA
